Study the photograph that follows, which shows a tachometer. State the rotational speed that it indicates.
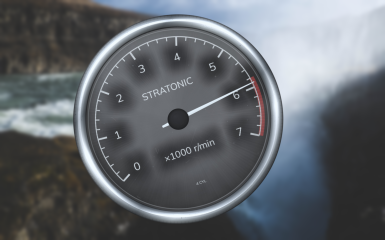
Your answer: 5900 rpm
